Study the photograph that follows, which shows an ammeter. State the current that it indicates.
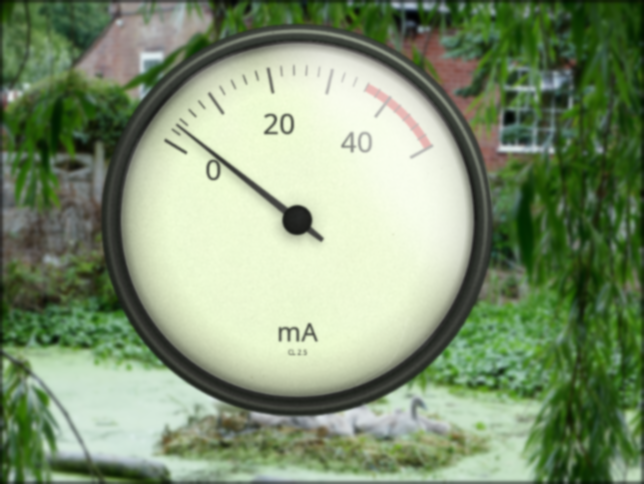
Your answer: 3 mA
